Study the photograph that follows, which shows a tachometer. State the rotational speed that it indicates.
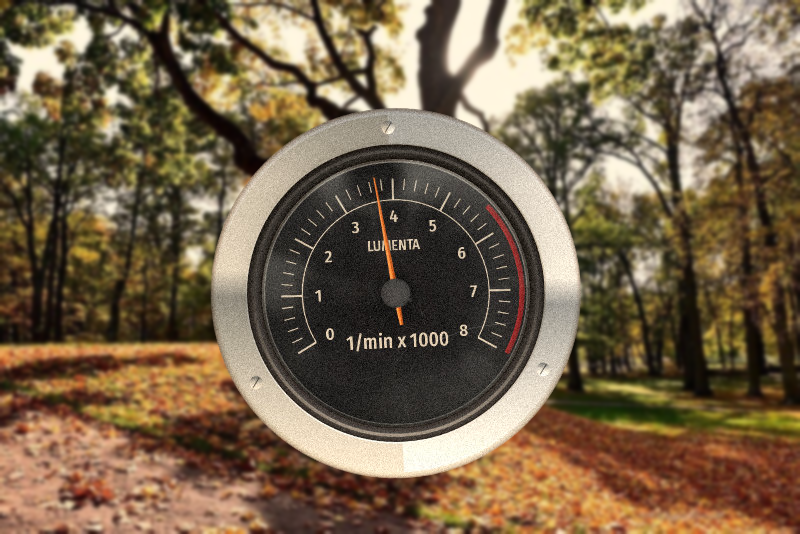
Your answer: 3700 rpm
